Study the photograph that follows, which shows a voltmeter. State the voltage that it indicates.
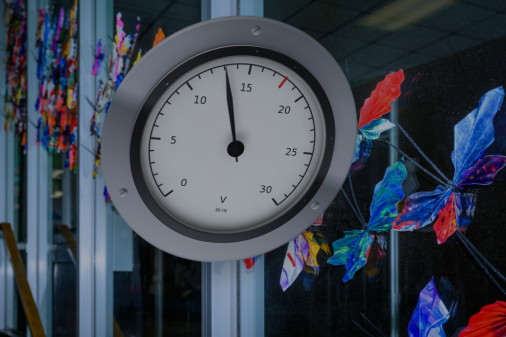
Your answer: 13 V
